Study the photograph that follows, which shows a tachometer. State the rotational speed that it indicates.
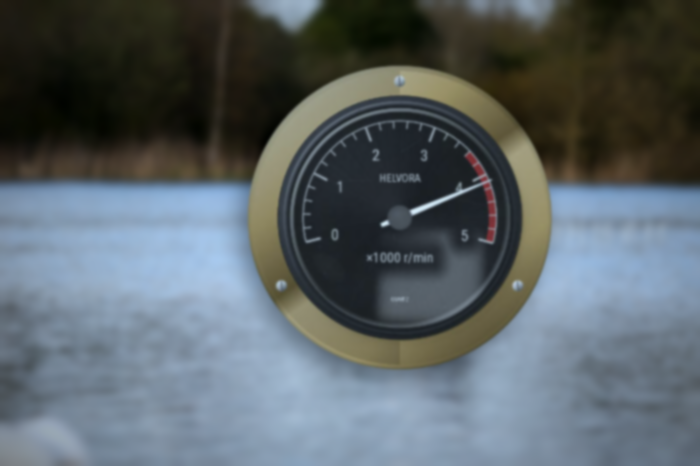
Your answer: 4100 rpm
